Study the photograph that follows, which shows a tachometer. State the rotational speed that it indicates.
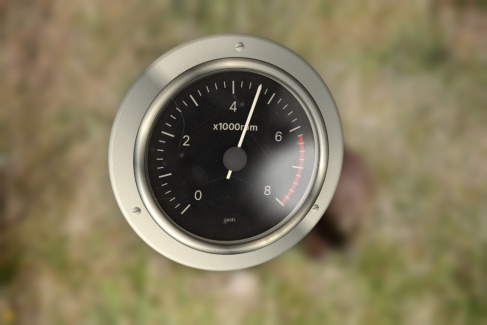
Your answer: 4600 rpm
